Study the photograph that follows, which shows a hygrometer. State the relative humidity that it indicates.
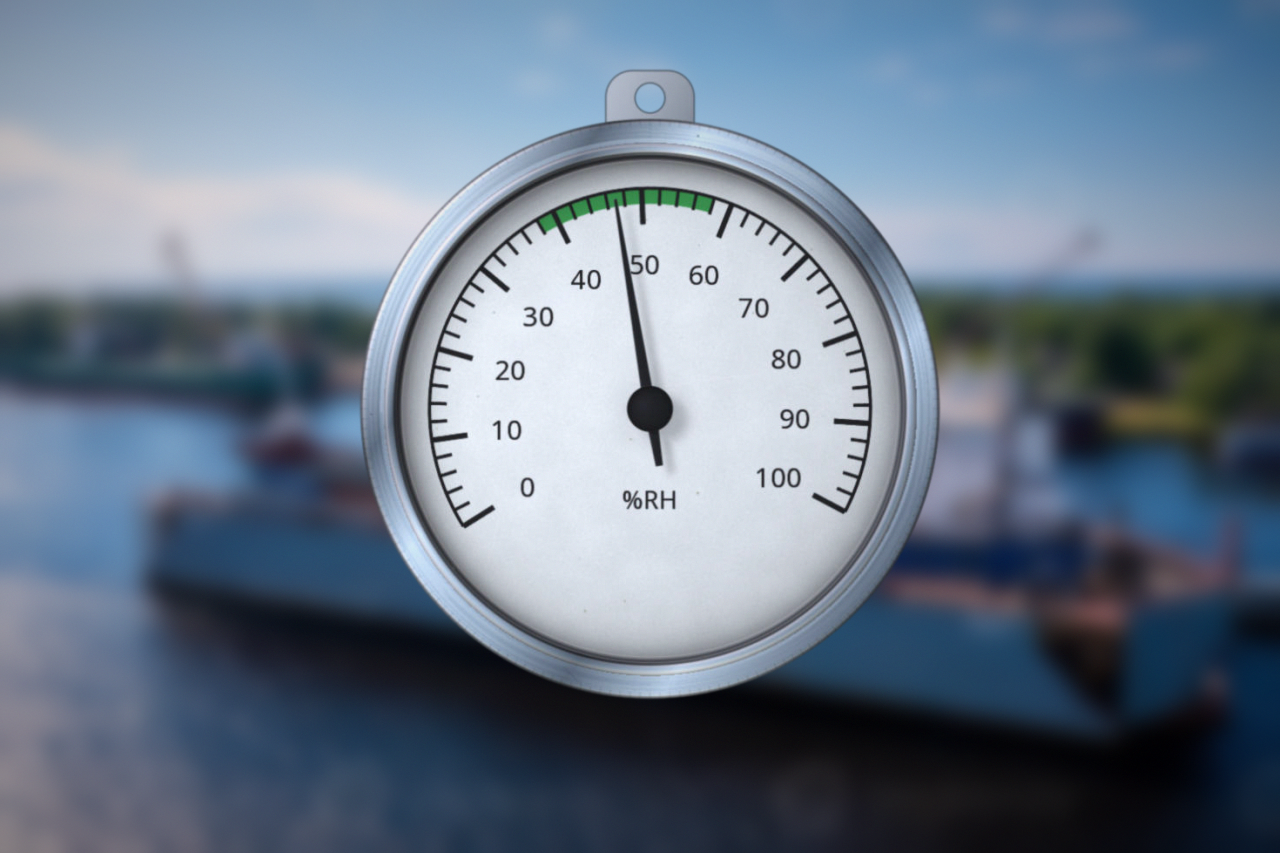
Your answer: 47 %
